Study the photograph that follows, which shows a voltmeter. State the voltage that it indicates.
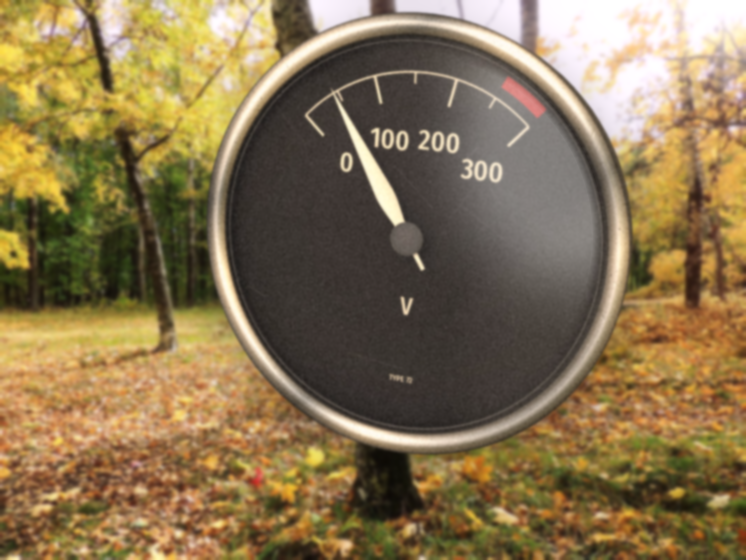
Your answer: 50 V
